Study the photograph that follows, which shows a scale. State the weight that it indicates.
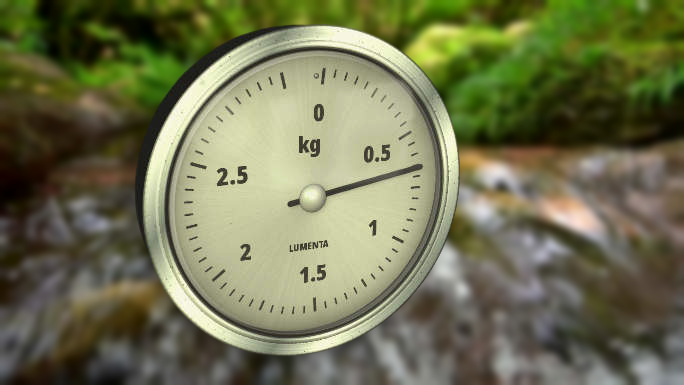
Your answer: 0.65 kg
